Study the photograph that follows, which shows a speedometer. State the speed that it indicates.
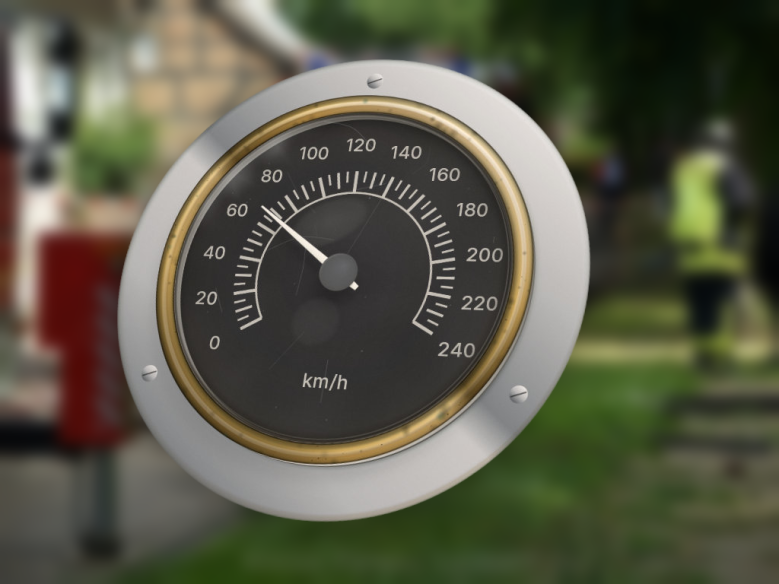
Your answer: 67.5 km/h
